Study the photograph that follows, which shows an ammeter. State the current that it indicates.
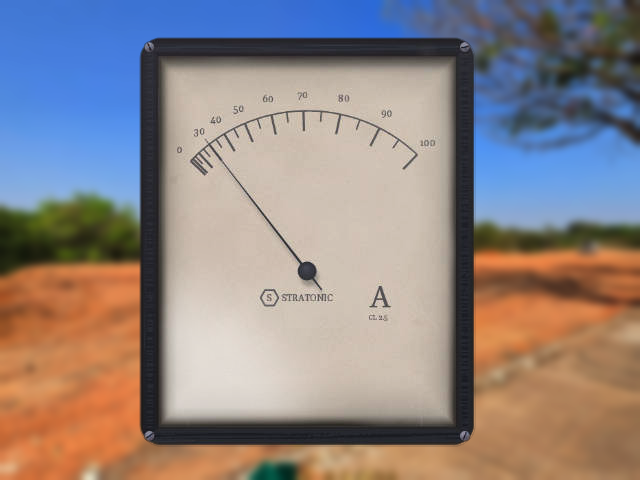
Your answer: 30 A
